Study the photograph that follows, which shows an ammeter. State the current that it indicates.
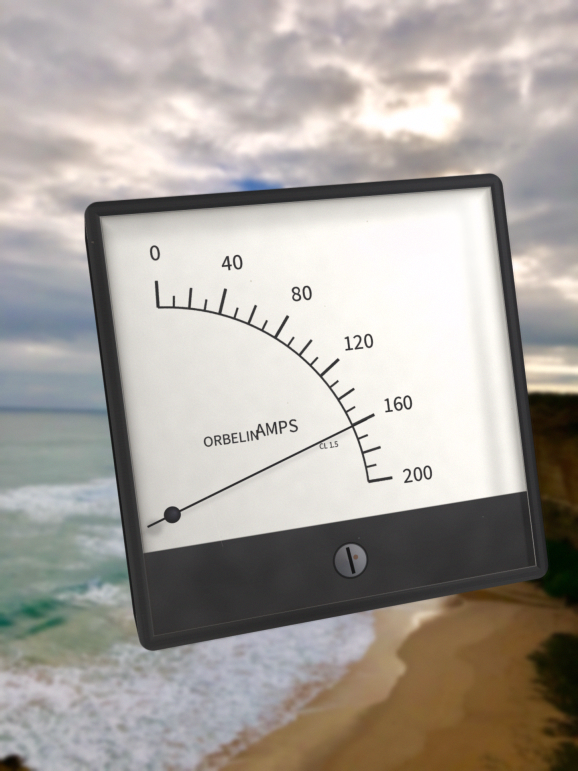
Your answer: 160 A
